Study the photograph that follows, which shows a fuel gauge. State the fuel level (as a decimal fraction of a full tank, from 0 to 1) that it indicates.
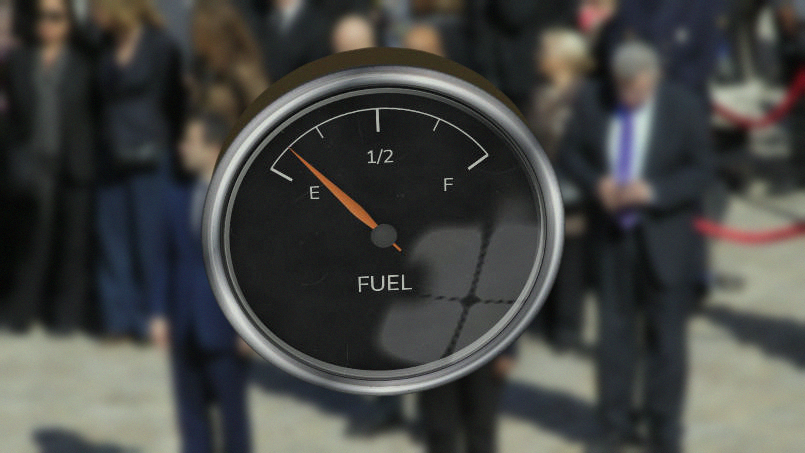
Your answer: 0.125
